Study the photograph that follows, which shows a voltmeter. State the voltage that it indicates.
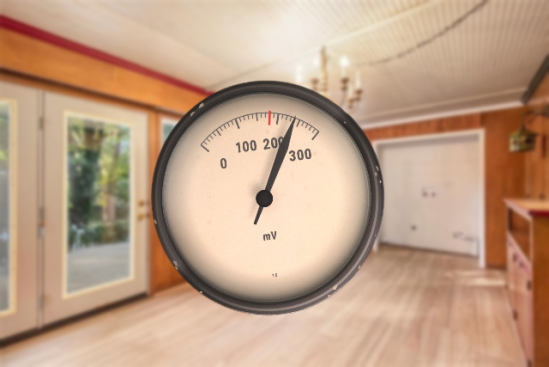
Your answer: 240 mV
